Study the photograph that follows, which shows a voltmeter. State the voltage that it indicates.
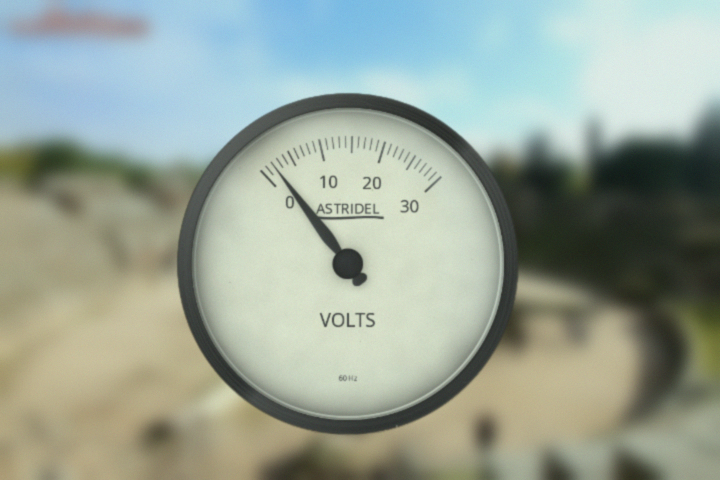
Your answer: 2 V
